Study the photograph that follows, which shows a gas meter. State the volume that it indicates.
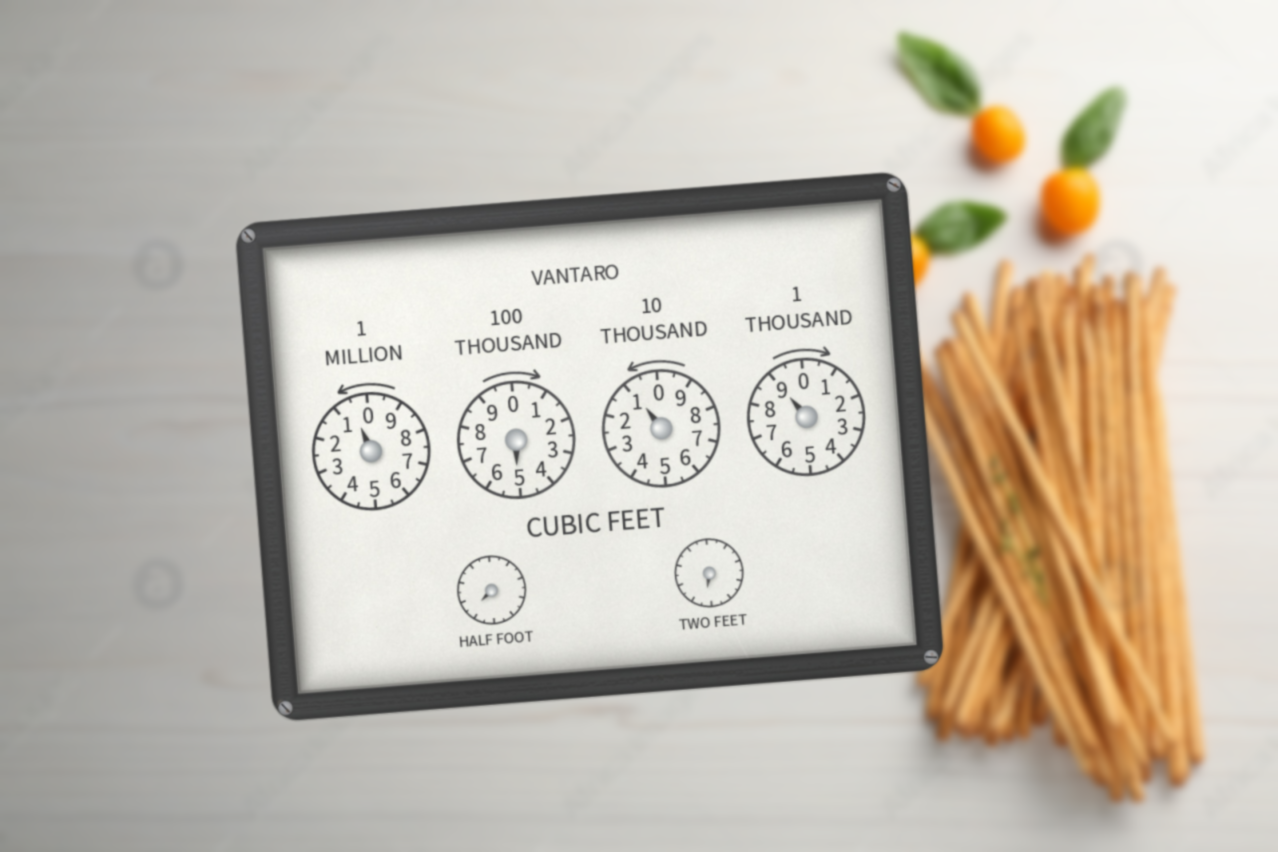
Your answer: 50900 ft³
